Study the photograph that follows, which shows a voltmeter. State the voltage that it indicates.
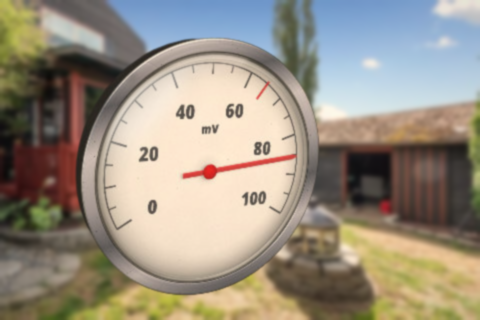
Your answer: 85 mV
